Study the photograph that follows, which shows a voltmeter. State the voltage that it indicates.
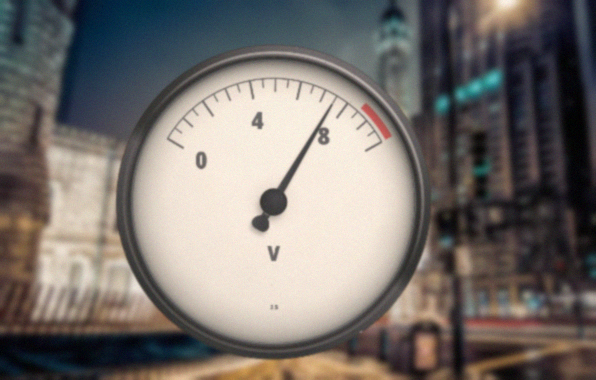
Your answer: 7.5 V
